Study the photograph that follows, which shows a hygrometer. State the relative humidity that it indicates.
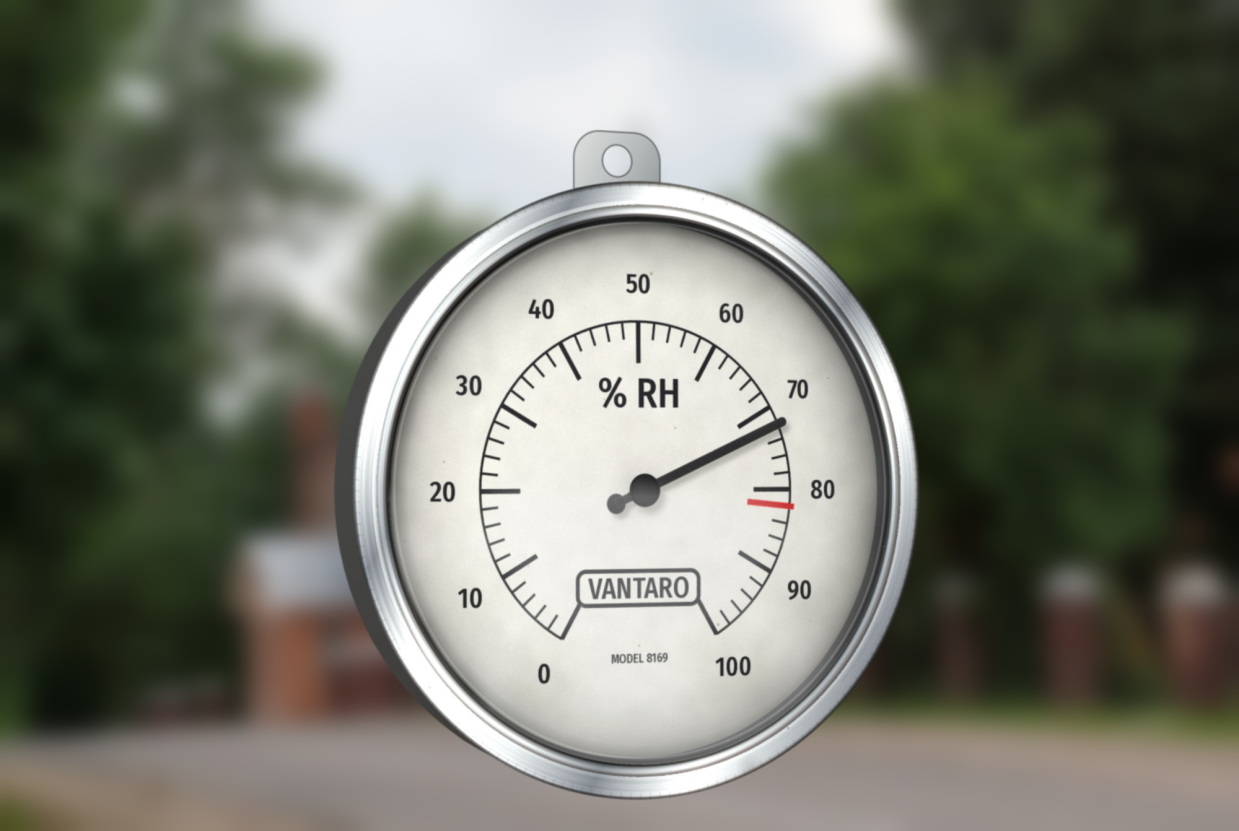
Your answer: 72 %
